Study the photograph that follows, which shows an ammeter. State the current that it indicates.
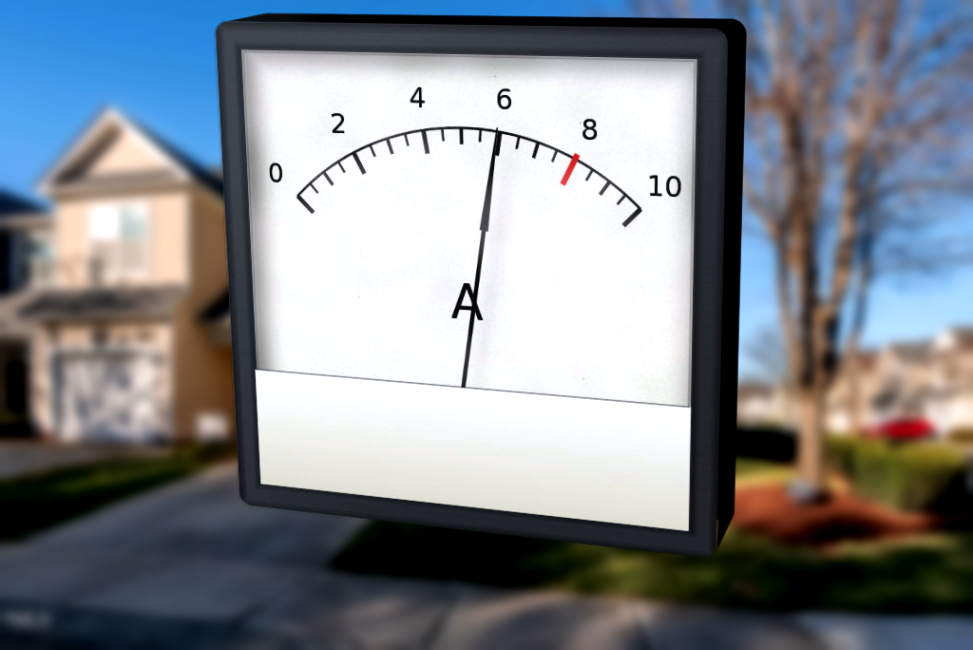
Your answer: 6 A
